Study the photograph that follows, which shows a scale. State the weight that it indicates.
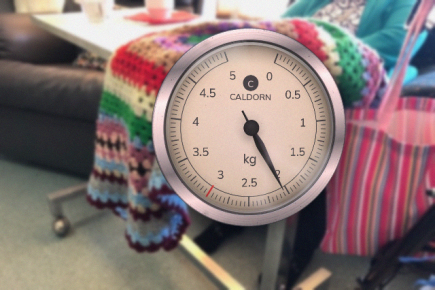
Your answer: 2.05 kg
